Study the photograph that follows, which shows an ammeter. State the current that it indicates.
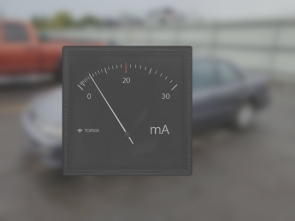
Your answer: 10 mA
